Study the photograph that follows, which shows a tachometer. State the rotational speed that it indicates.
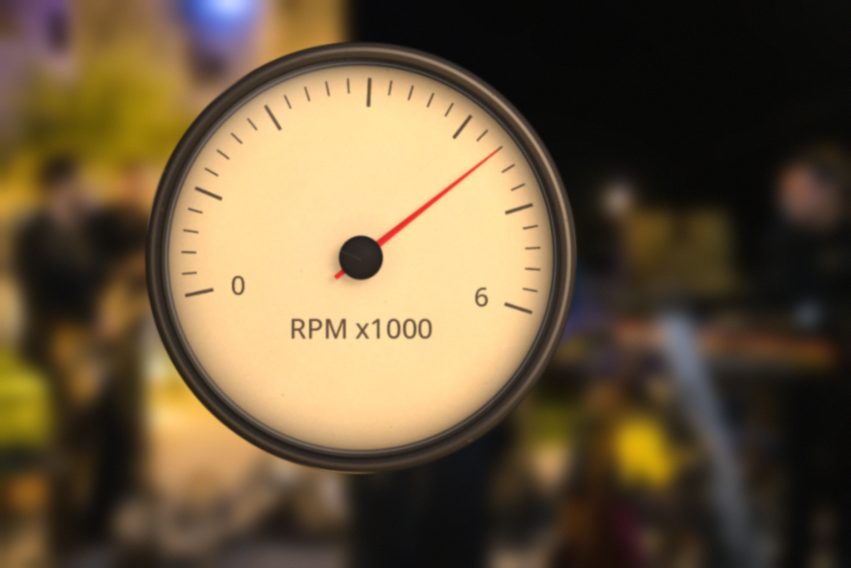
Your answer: 4400 rpm
